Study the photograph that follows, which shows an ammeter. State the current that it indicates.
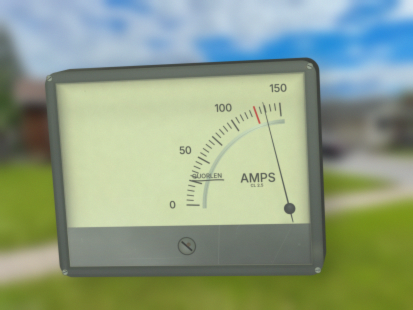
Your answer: 135 A
